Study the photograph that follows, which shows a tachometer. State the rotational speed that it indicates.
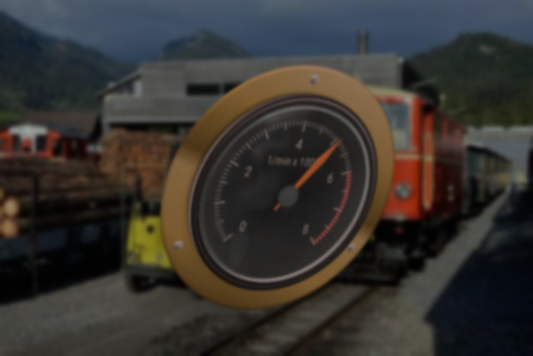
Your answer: 5000 rpm
